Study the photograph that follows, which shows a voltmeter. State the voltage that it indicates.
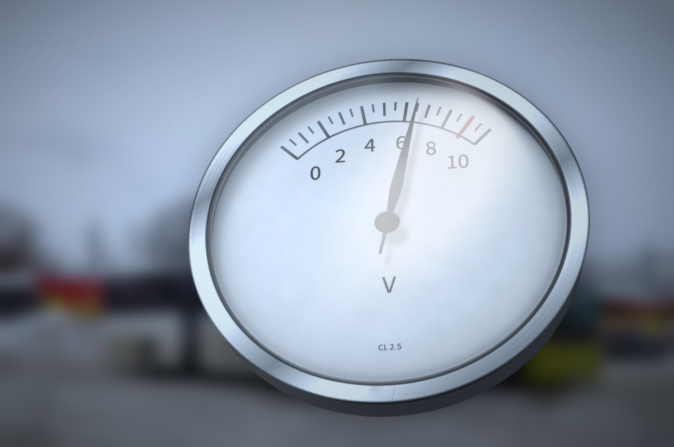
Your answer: 6.5 V
